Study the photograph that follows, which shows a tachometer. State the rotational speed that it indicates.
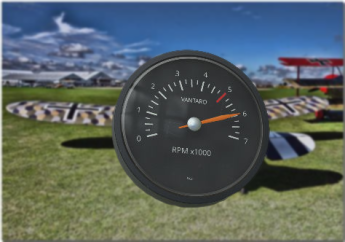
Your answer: 6000 rpm
